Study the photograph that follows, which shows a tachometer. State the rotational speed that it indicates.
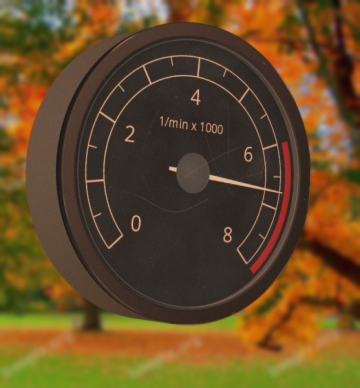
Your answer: 6750 rpm
